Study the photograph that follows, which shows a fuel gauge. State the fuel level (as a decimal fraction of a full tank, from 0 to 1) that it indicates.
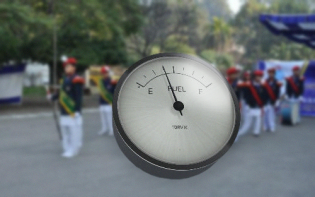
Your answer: 0.375
